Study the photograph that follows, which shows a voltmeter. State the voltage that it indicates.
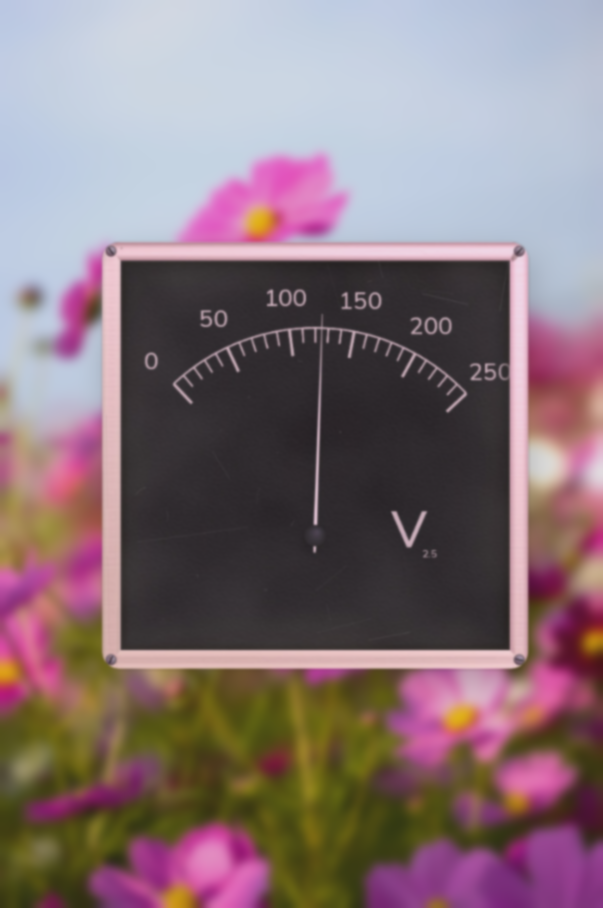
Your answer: 125 V
